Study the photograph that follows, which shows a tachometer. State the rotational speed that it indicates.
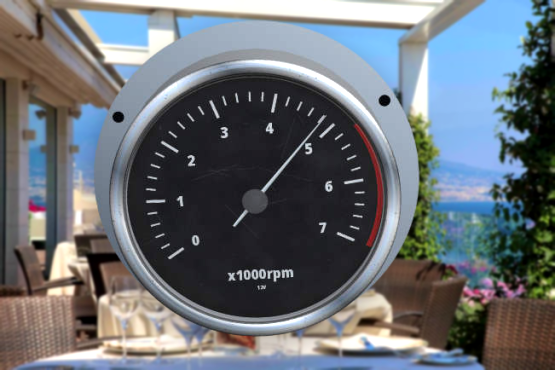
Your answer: 4800 rpm
